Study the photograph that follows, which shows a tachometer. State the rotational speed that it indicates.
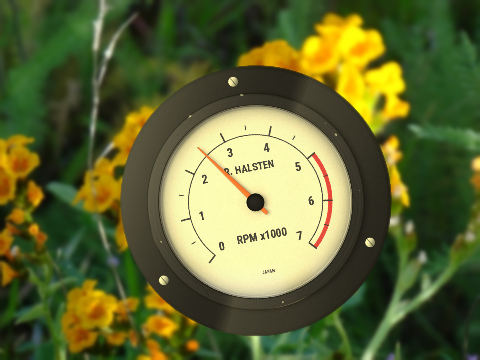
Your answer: 2500 rpm
